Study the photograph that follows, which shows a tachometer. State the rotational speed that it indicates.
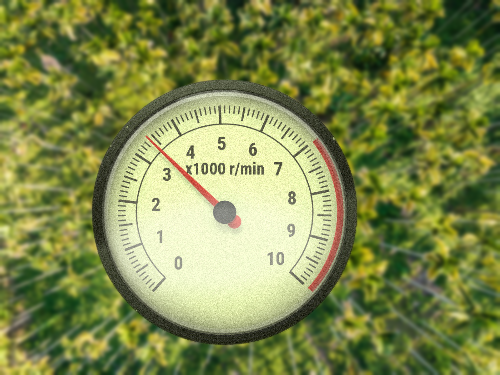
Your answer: 3400 rpm
